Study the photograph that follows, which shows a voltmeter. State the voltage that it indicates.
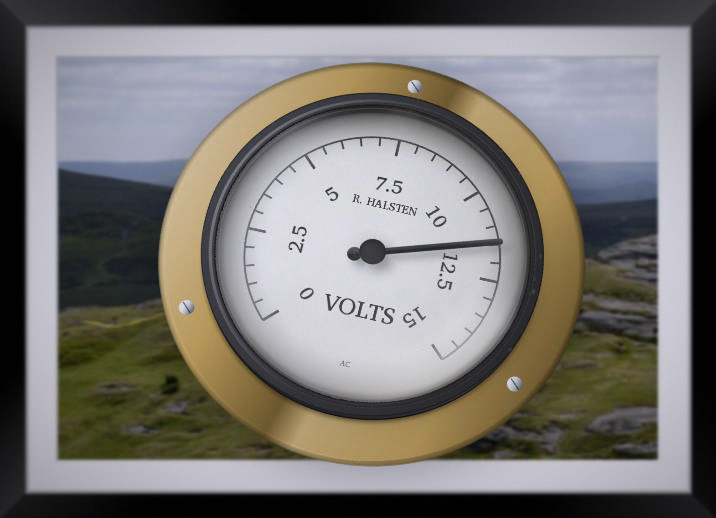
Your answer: 11.5 V
